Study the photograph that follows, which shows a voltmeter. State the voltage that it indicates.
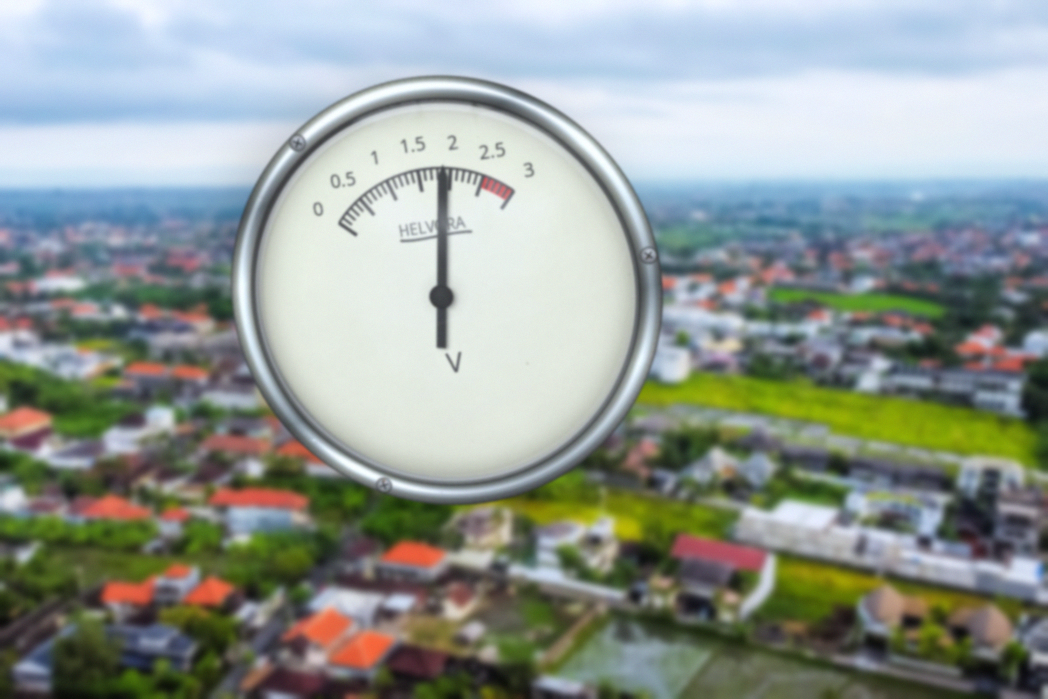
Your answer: 1.9 V
